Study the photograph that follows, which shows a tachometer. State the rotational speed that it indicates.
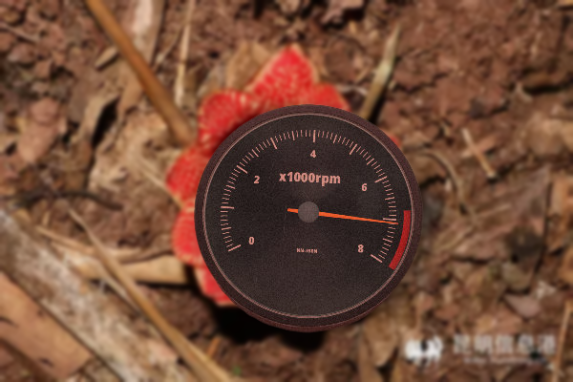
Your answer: 7100 rpm
